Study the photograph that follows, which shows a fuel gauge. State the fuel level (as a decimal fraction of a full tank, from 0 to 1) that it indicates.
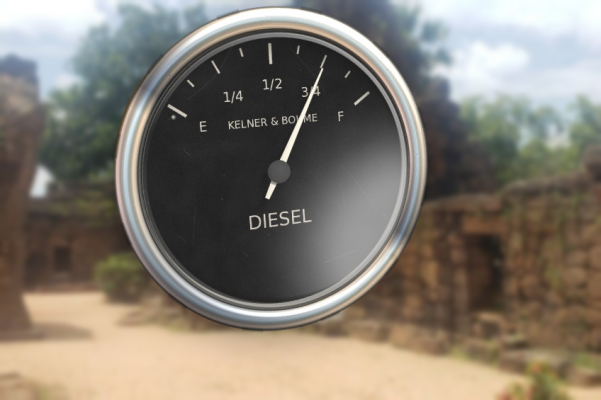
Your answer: 0.75
